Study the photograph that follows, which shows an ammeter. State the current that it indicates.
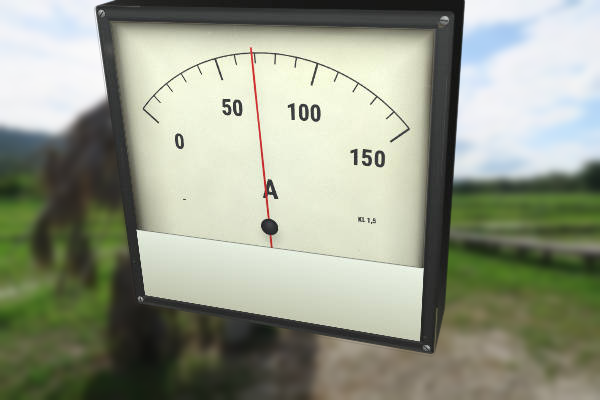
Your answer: 70 A
